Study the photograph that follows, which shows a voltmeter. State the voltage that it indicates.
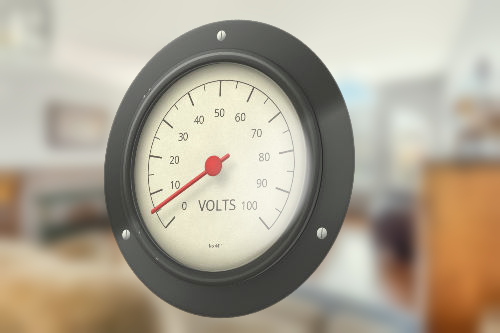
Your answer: 5 V
